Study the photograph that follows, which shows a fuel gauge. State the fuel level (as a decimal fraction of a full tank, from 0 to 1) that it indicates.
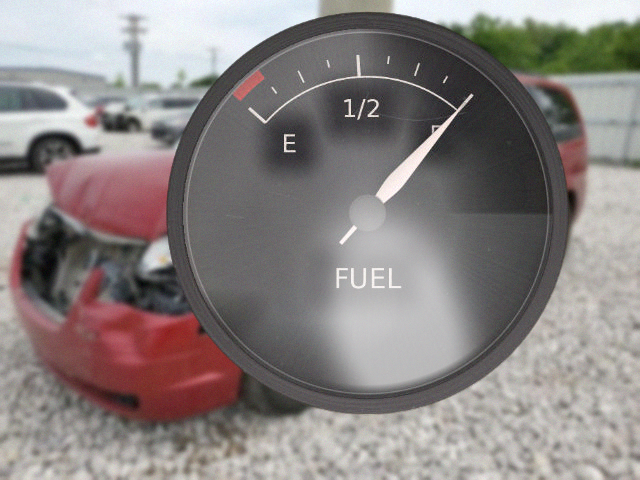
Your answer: 1
